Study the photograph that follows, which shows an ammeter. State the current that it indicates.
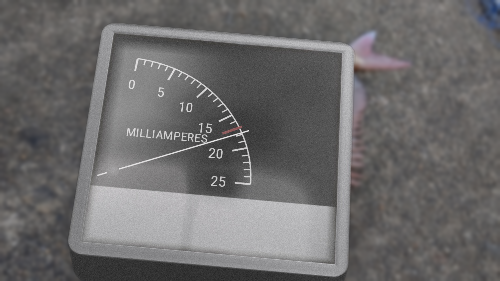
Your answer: 18 mA
